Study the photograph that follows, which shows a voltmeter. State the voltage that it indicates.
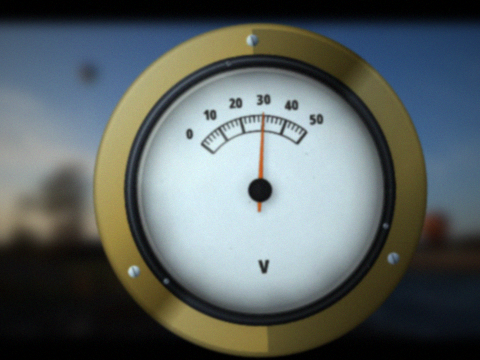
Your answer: 30 V
